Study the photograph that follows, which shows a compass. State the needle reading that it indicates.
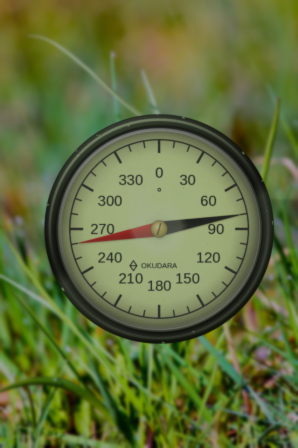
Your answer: 260 °
